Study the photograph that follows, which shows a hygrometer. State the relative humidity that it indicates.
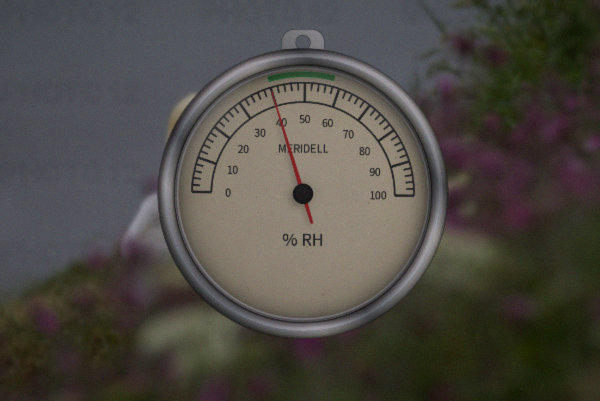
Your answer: 40 %
